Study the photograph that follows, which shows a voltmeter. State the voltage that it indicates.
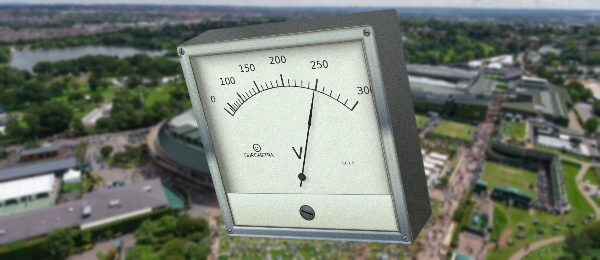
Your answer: 250 V
